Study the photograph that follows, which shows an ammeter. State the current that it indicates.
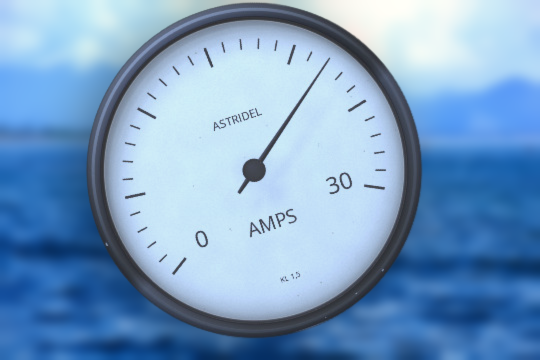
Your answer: 22 A
